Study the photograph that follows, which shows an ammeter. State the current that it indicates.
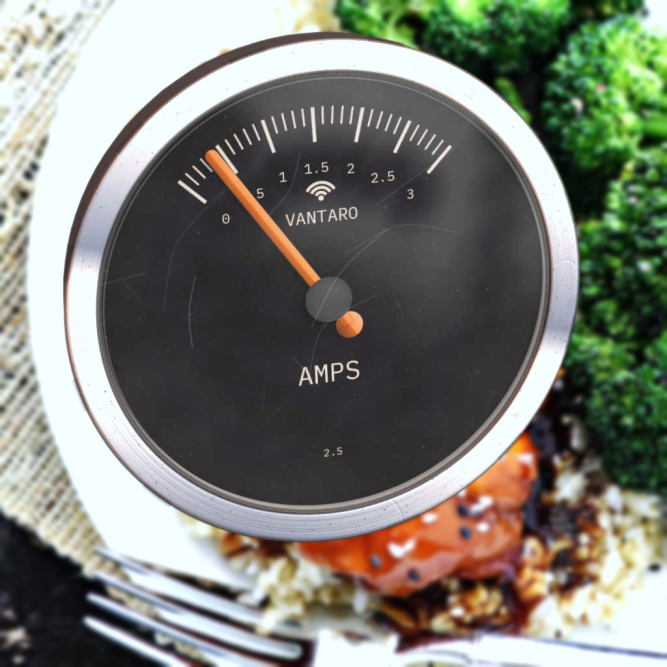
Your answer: 0.4 A
